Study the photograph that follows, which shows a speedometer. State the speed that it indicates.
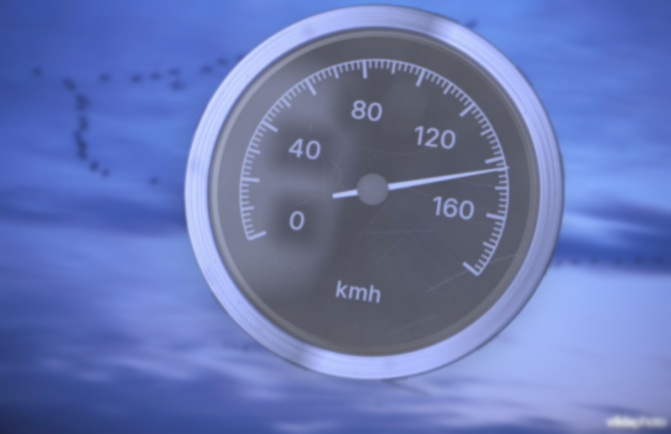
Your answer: 144 km/h
